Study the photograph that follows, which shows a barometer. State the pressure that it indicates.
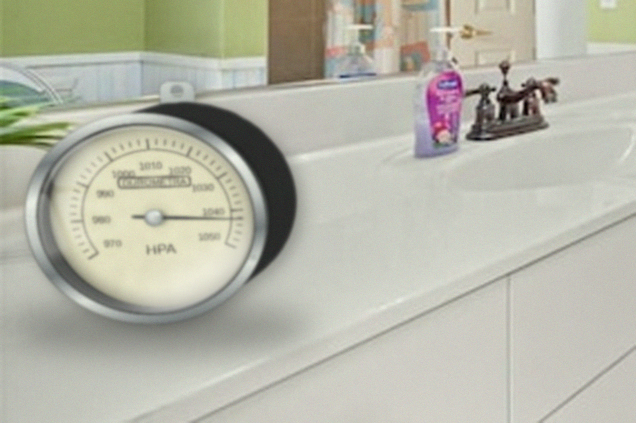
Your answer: 1042 hPa
